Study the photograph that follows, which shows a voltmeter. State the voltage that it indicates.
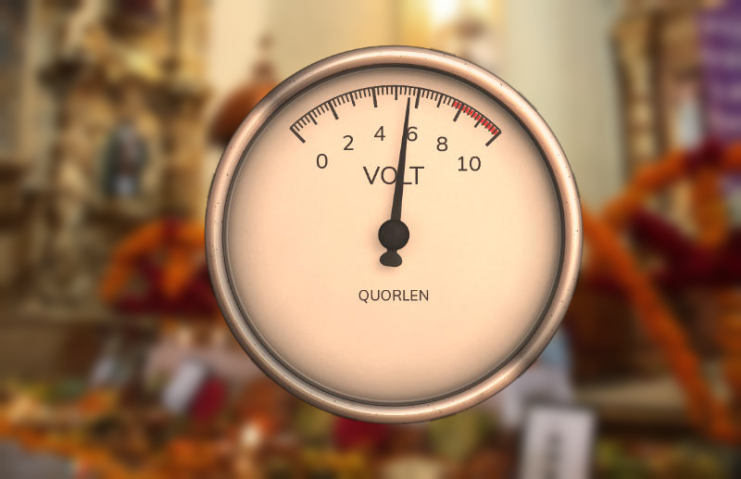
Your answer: 5.6 V
